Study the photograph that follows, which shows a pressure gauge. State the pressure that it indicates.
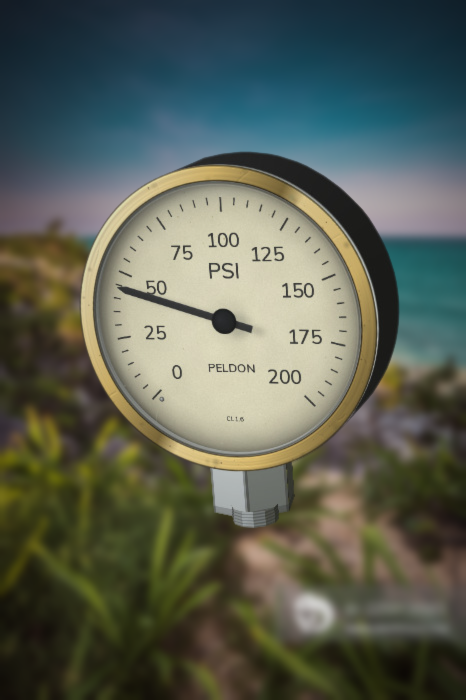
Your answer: 45 psi
